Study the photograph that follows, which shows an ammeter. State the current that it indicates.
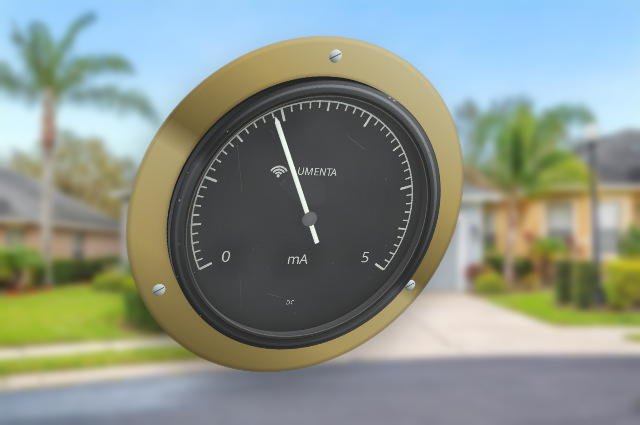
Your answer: 1.9 mA
